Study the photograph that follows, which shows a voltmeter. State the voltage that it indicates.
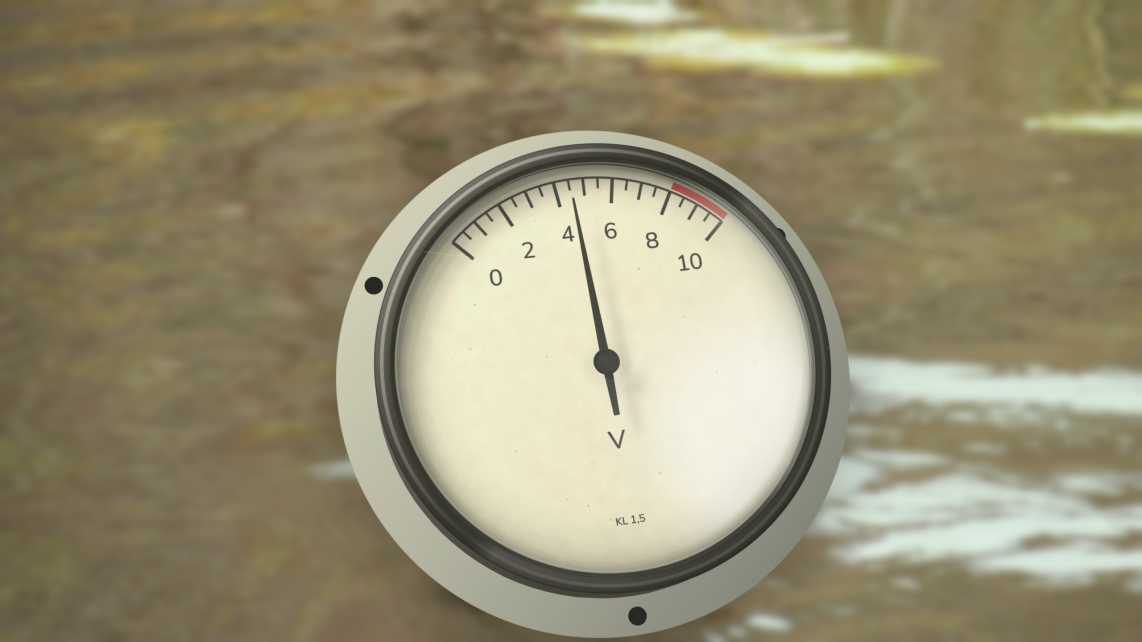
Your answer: 4.5 V
